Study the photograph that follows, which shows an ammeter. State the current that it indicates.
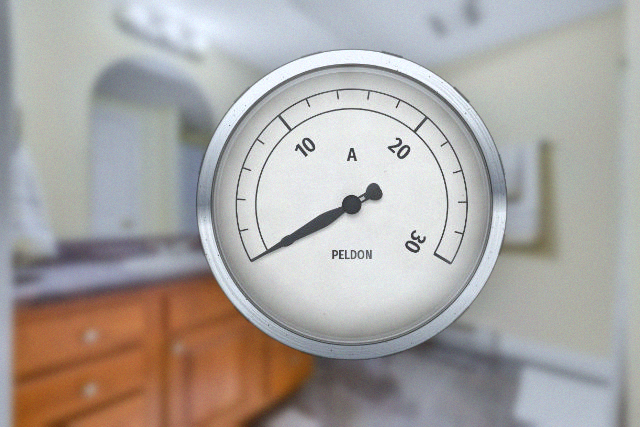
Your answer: 0 A
